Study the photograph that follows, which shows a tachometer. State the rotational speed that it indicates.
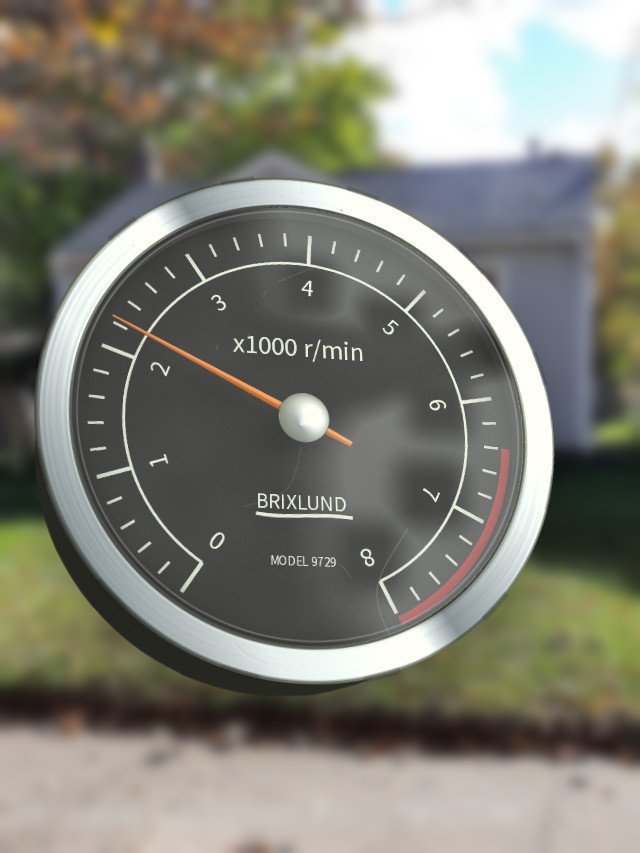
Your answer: 2200 rpm
